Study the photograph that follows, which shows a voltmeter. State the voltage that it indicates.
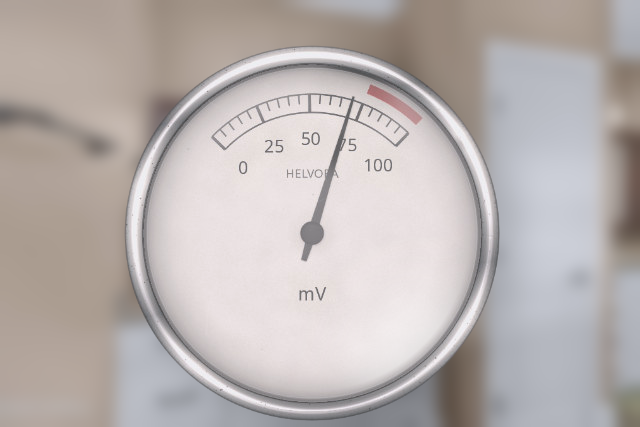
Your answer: 70 mV
